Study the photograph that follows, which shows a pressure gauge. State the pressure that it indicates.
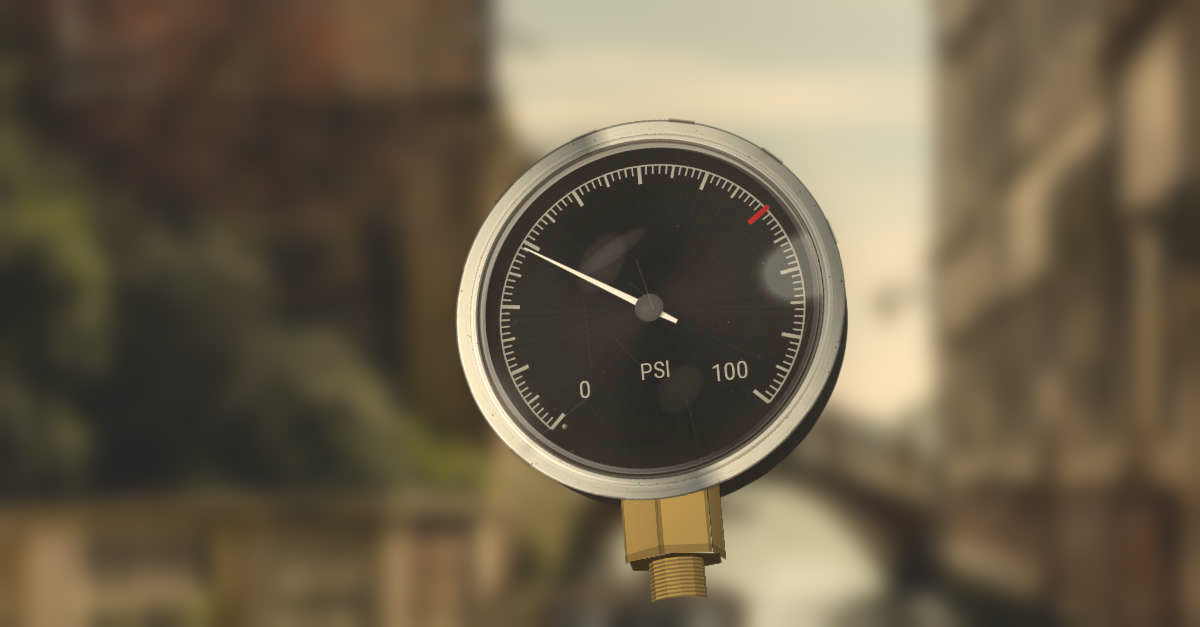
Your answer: 29 psi
